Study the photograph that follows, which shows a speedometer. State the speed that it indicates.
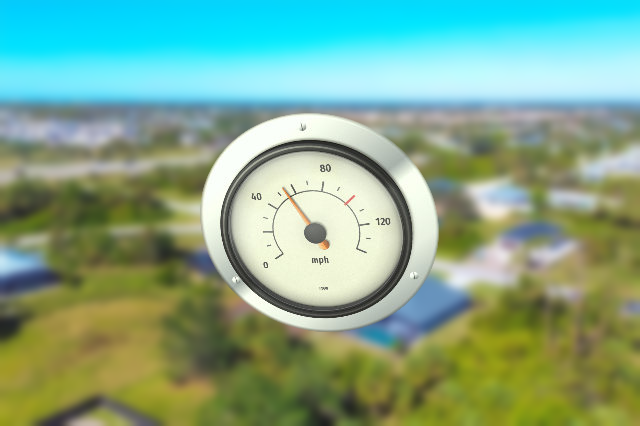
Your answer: 55 mph
